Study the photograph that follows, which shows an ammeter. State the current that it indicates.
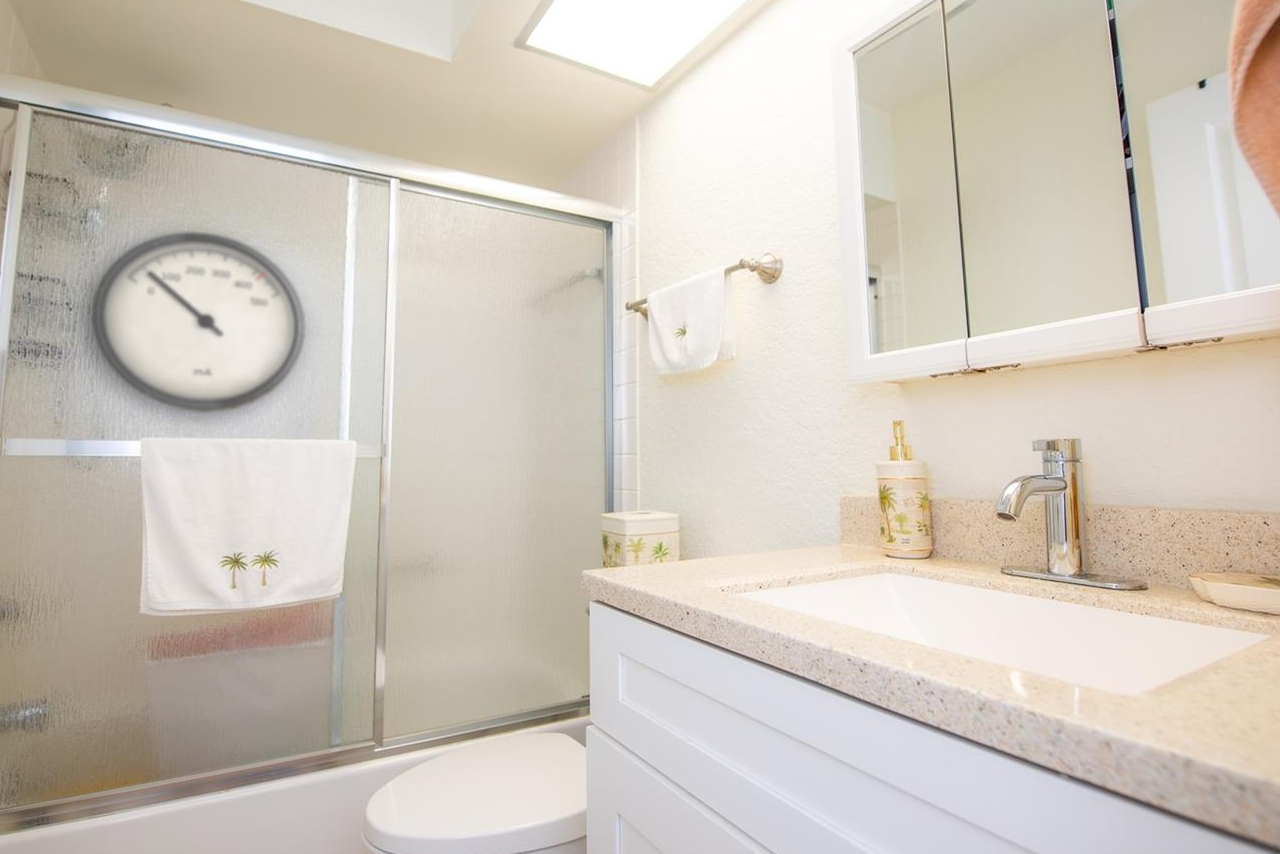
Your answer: 50 mA
